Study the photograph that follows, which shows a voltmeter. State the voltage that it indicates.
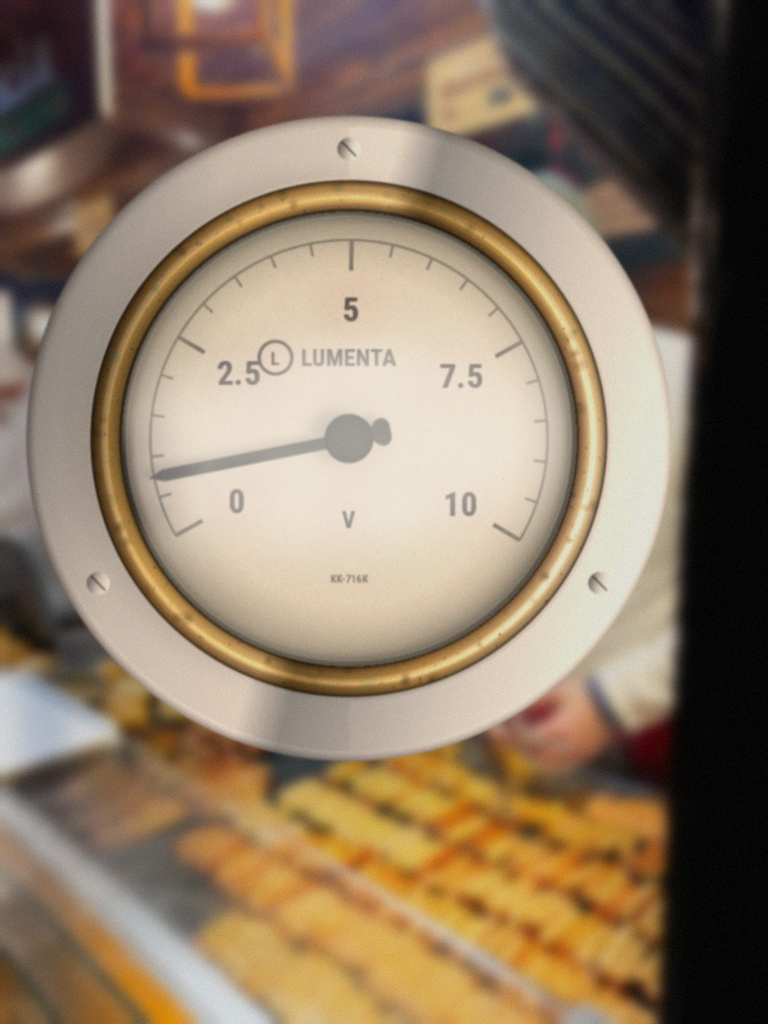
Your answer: 0.75 V
